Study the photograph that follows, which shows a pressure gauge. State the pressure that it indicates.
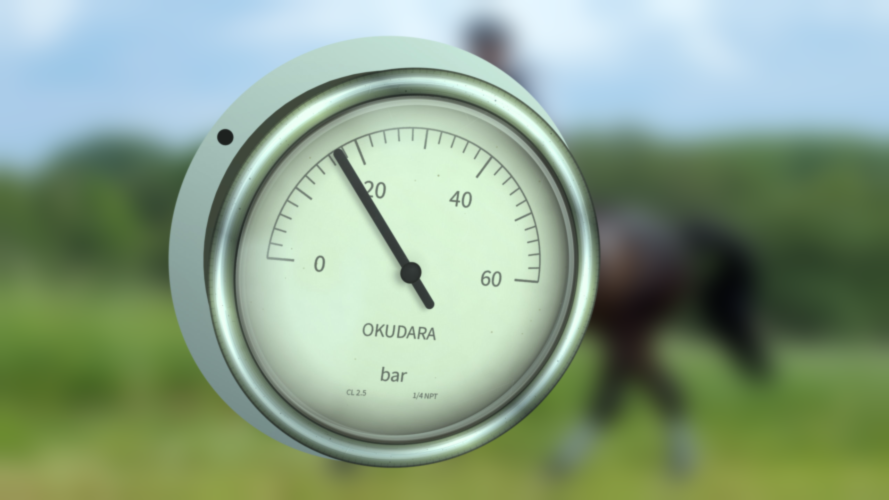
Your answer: 17 bar
